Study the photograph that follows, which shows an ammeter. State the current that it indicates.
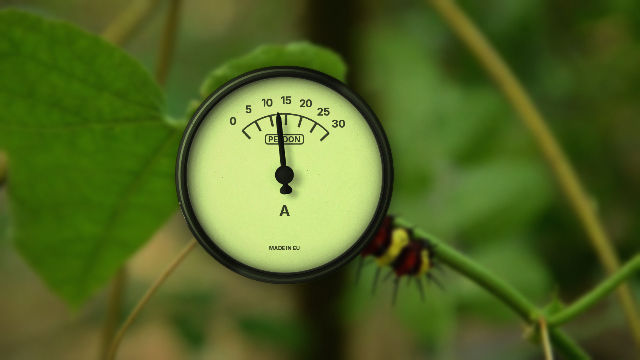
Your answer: 12.5 A
